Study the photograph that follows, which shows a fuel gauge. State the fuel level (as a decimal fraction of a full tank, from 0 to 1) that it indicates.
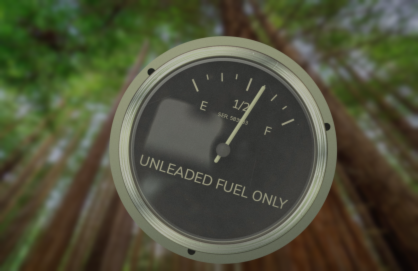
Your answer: 0.625
